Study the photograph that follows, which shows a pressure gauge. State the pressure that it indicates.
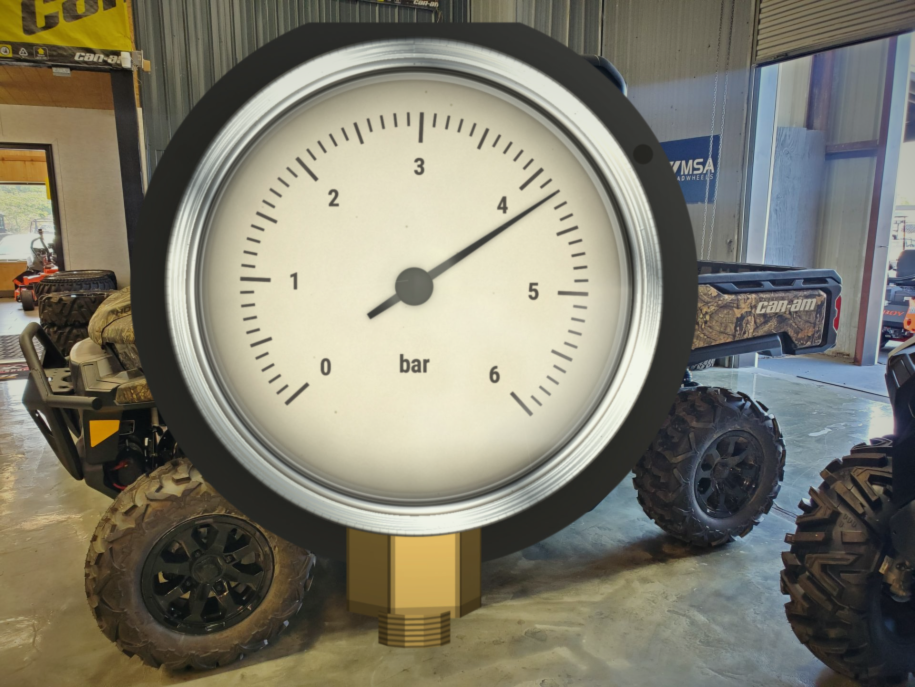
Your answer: 4.2 bar
